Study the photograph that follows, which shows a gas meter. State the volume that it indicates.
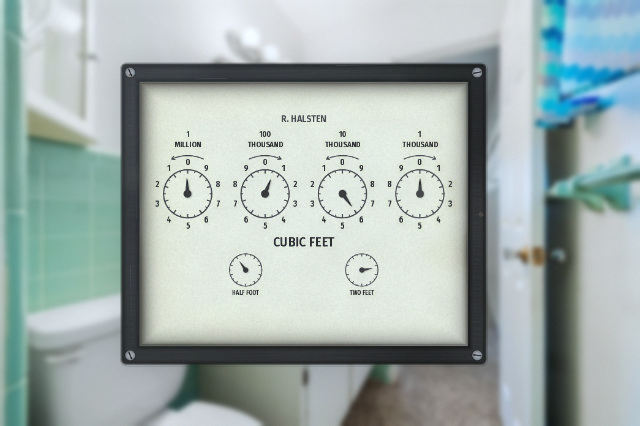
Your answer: 6000 ft³
